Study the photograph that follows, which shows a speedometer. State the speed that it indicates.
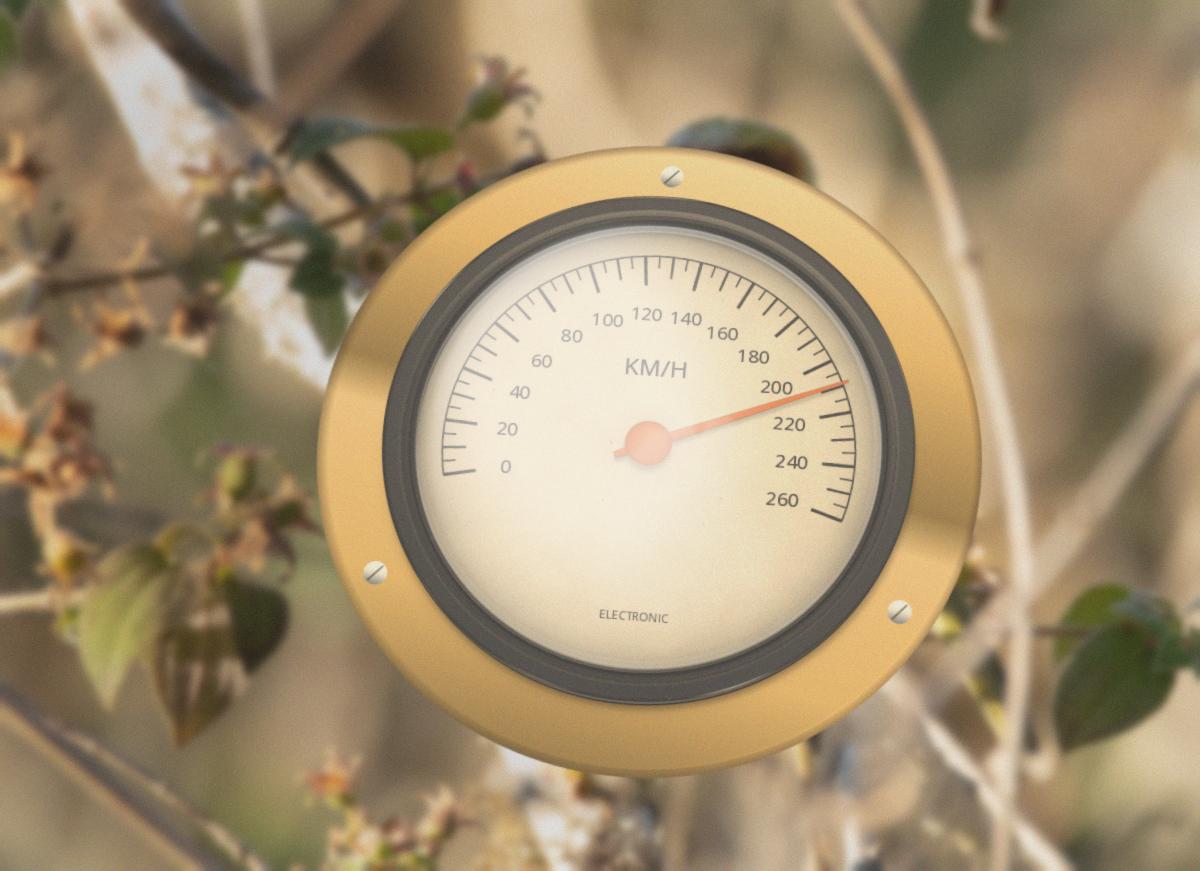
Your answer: 210 km/h
